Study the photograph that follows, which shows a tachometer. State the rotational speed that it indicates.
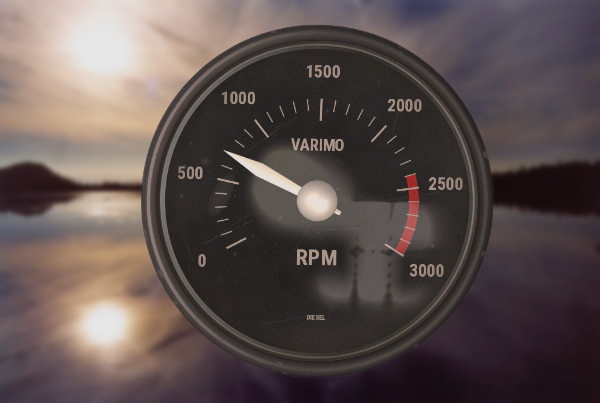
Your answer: 700 rpm
